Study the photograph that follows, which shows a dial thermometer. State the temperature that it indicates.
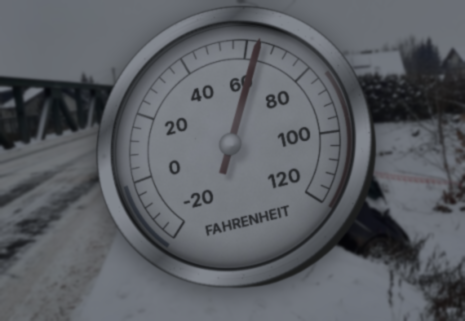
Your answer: 64 °F
